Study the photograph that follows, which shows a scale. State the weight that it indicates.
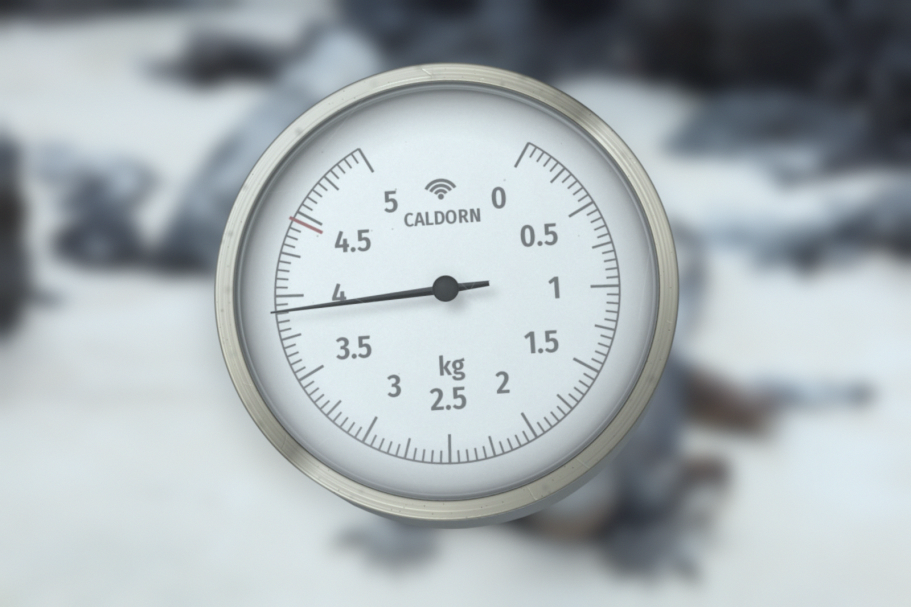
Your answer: 3.9 kg
